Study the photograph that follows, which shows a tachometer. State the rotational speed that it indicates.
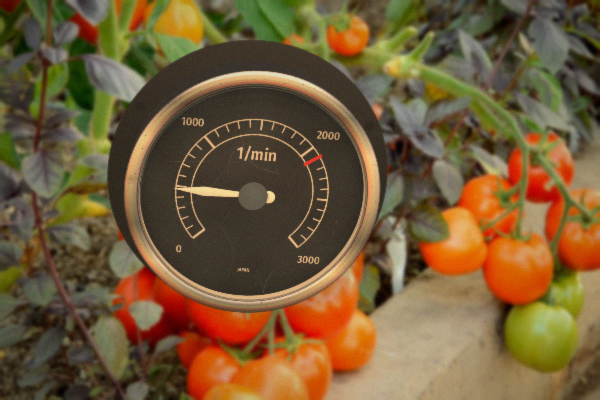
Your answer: 500 rpm
